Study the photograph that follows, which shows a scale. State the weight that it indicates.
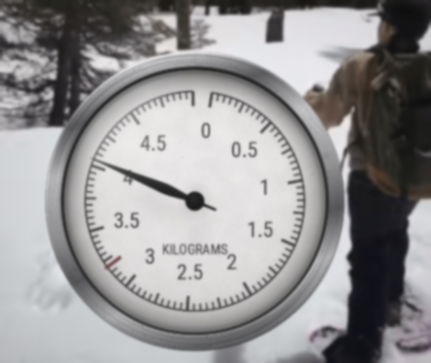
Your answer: 4.05 kg
